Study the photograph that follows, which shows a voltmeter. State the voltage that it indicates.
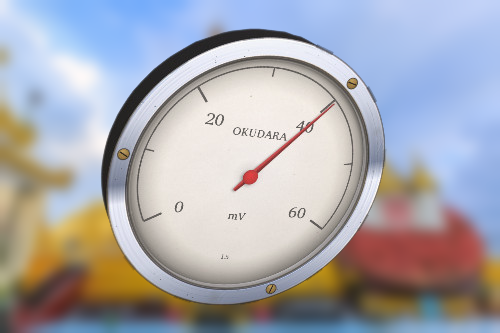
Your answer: 40 mV
